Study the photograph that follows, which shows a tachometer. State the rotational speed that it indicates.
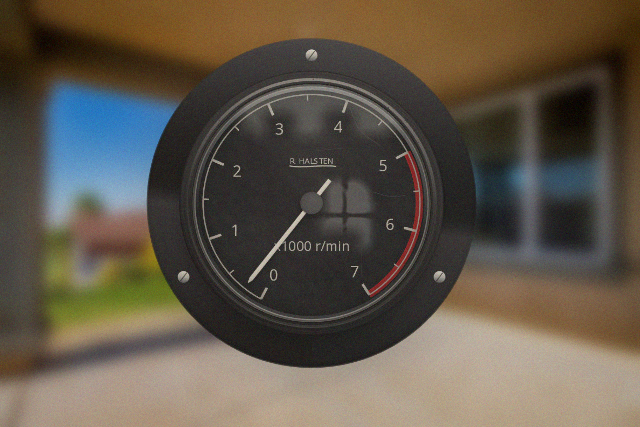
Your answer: 250 rpm
